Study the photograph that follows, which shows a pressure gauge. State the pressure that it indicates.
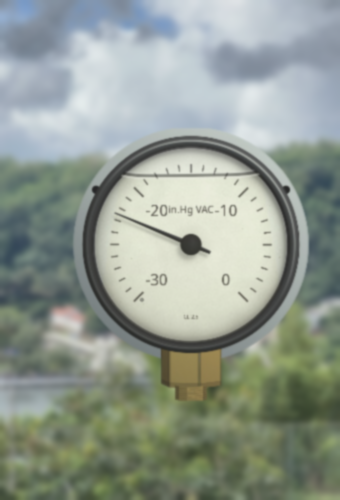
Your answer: -22.5 inHg
